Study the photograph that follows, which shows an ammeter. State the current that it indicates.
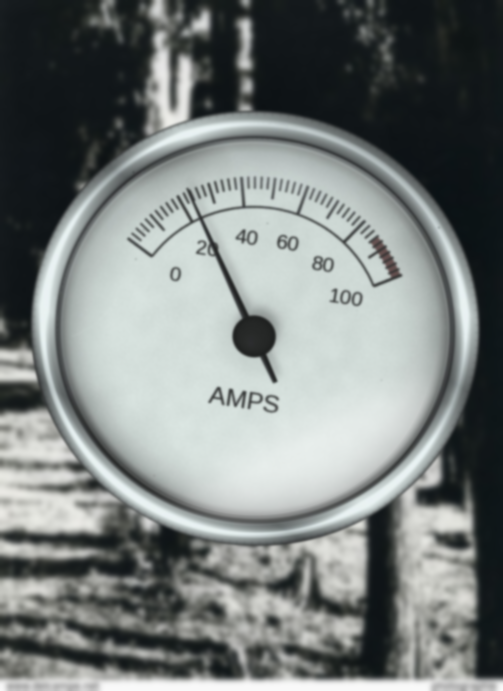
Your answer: 24 A
